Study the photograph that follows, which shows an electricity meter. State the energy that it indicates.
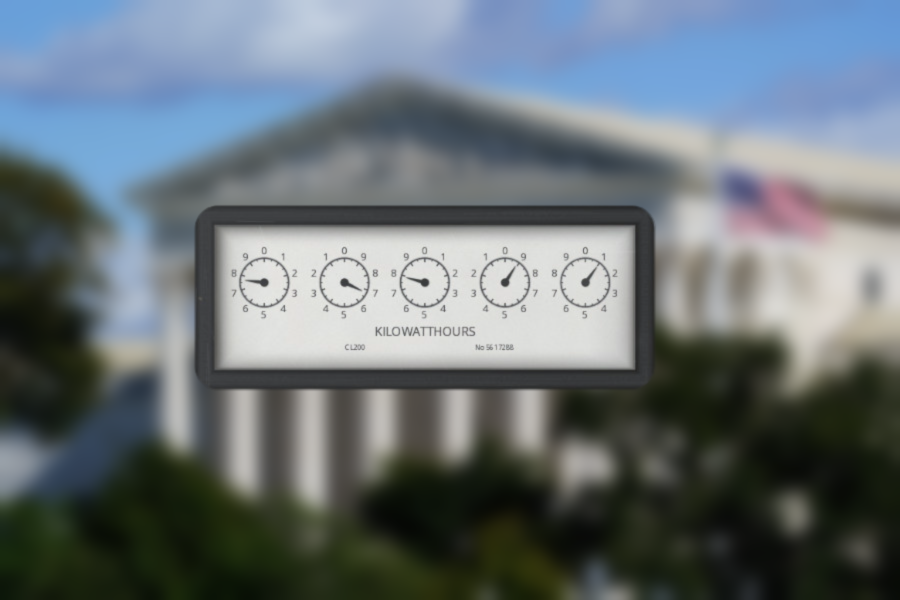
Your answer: 76791 kWh
